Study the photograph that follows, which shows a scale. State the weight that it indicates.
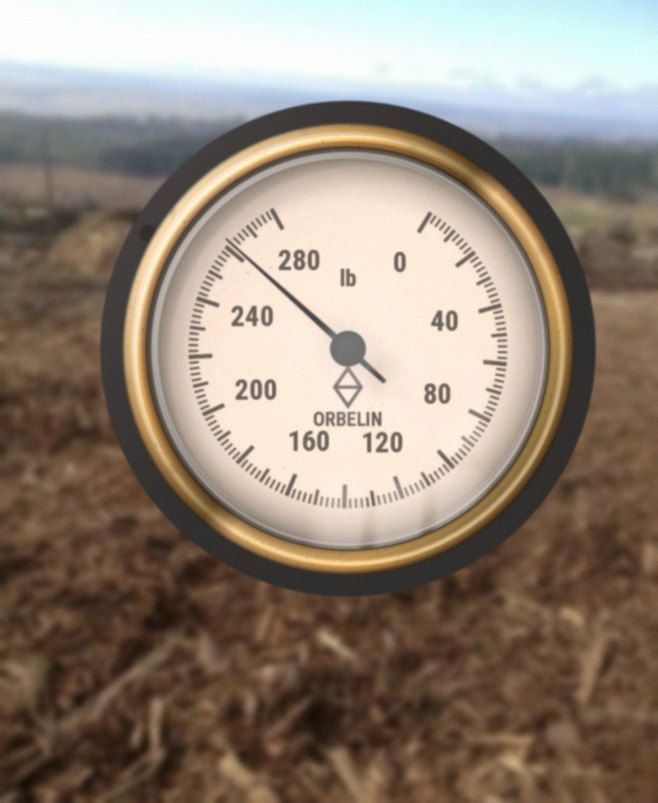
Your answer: 262 lb
